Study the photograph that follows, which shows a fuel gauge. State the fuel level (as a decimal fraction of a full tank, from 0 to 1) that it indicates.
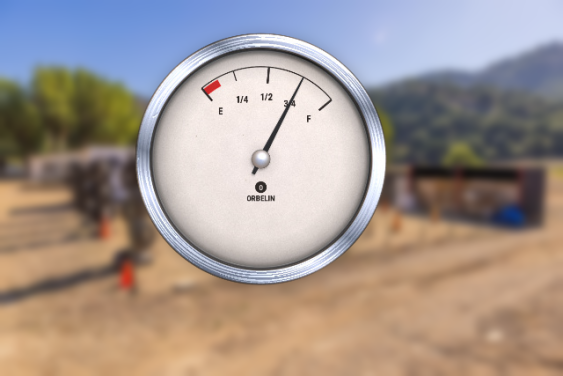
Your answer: 0.75
